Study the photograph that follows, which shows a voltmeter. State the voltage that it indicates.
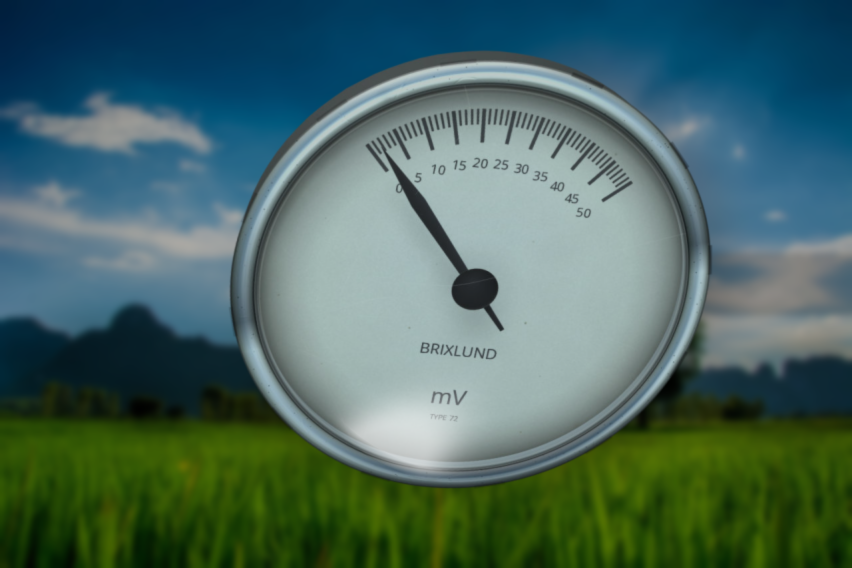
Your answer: 2 mV
